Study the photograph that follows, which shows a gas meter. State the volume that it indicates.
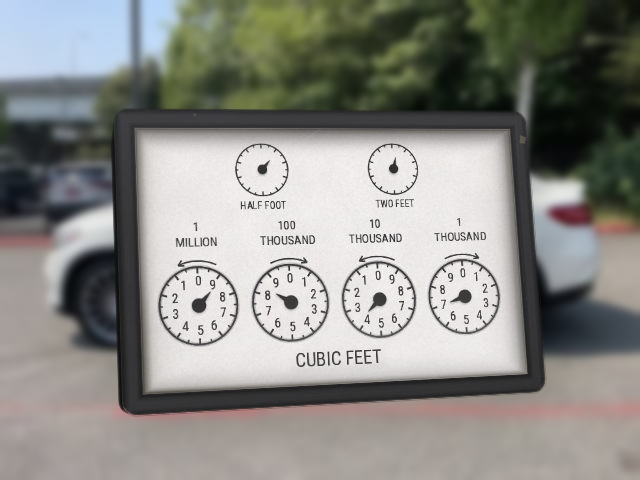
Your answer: 883700 ft³
